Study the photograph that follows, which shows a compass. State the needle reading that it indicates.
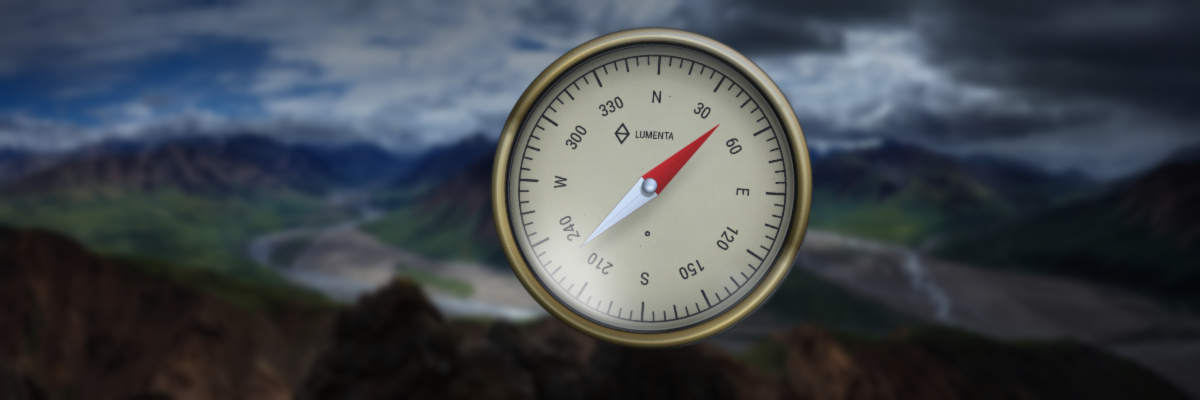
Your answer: 45 °
